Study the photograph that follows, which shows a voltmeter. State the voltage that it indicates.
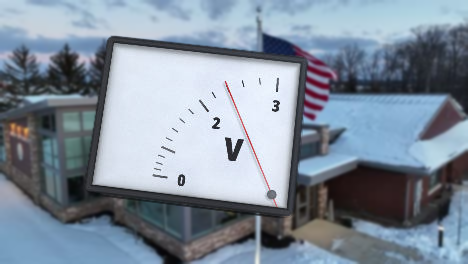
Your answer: 2.4 V
